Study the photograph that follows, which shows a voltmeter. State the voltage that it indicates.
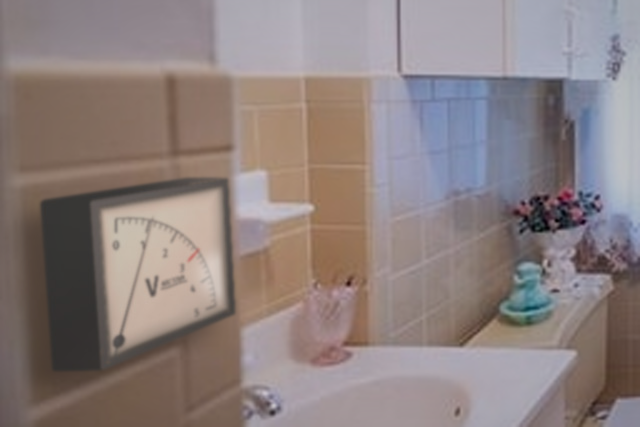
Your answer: 1 V
